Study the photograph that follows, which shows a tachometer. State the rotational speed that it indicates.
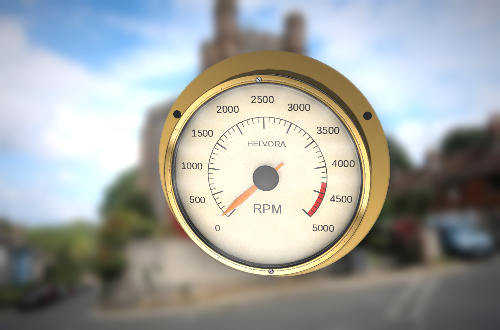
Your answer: 100 rpm
